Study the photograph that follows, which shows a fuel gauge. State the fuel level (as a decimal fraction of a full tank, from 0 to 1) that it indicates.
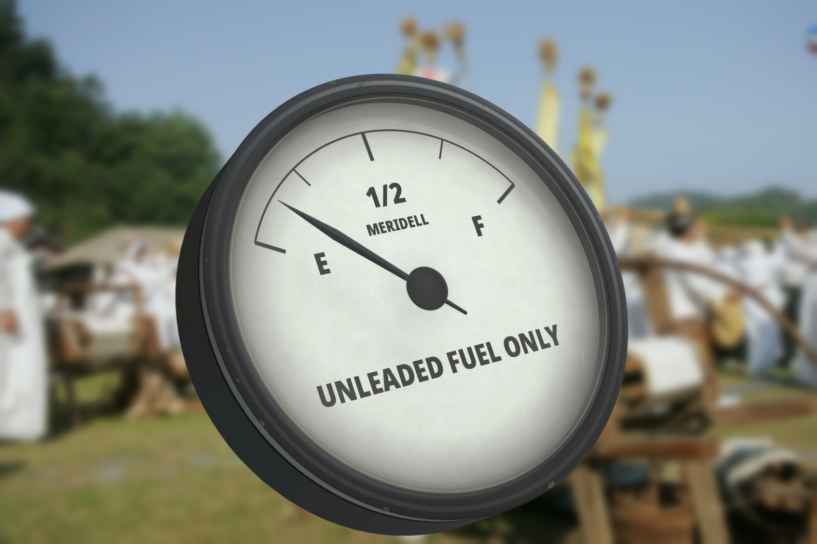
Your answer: 0.125
